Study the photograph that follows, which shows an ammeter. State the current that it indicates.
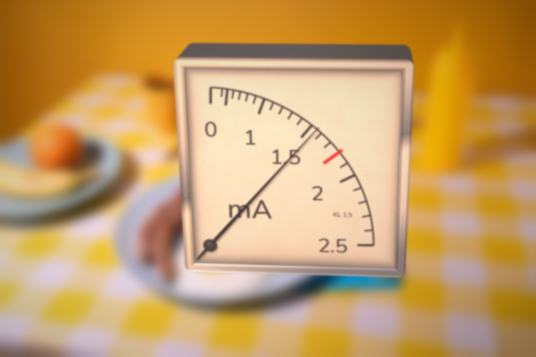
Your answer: 1.55 mA
